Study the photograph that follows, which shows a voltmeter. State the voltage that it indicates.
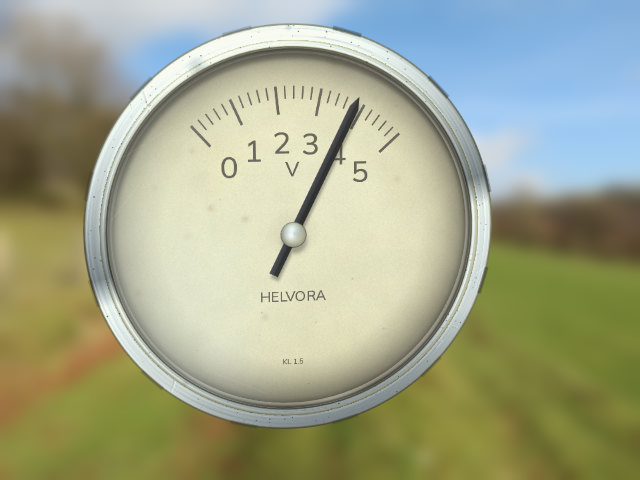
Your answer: 3.8 V
